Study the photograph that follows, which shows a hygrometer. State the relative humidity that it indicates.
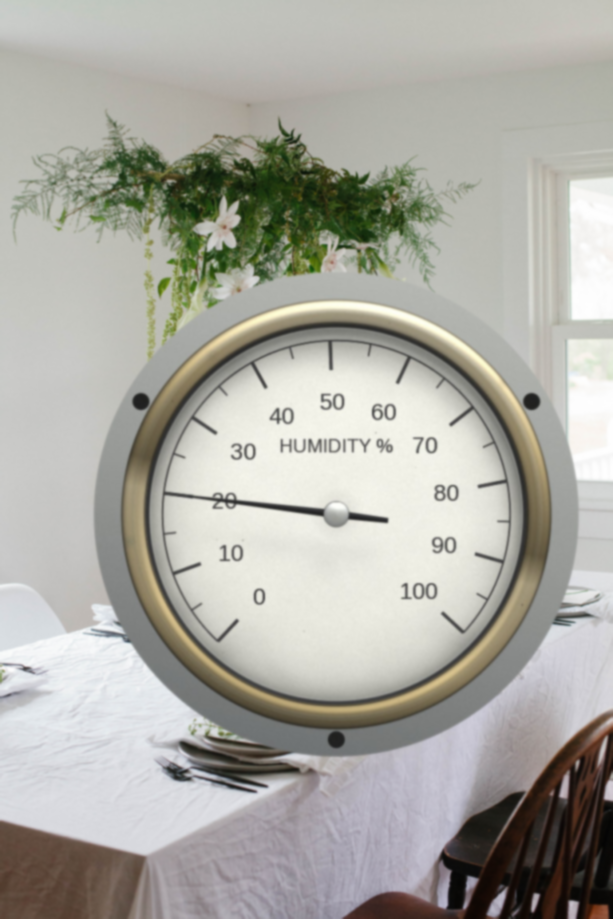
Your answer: 20 %
